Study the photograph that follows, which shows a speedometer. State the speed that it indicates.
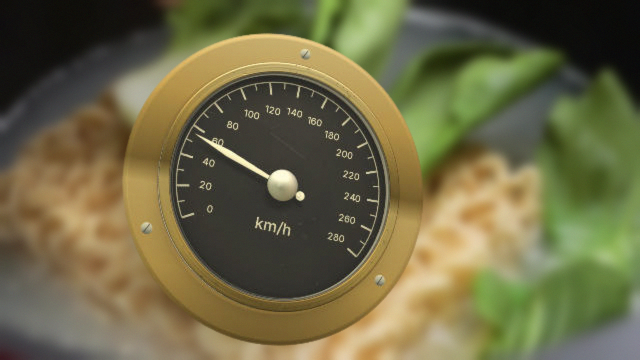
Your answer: 55 km/h
